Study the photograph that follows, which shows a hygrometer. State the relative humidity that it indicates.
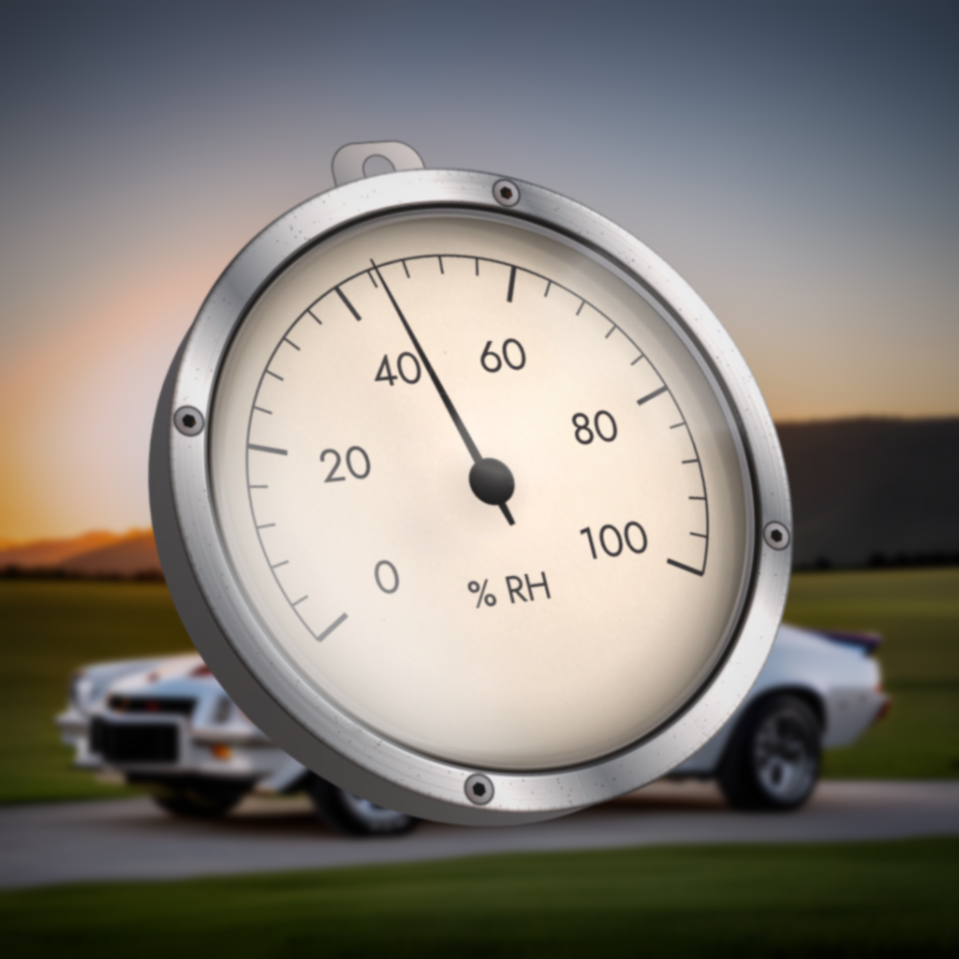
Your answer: 44 %
